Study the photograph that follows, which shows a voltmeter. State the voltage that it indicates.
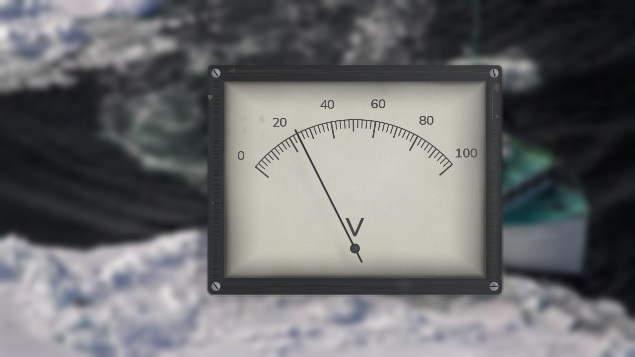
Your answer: 24 V
